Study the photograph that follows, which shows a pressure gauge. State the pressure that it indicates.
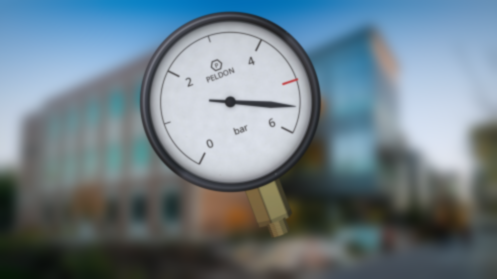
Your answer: 5.5 bar
